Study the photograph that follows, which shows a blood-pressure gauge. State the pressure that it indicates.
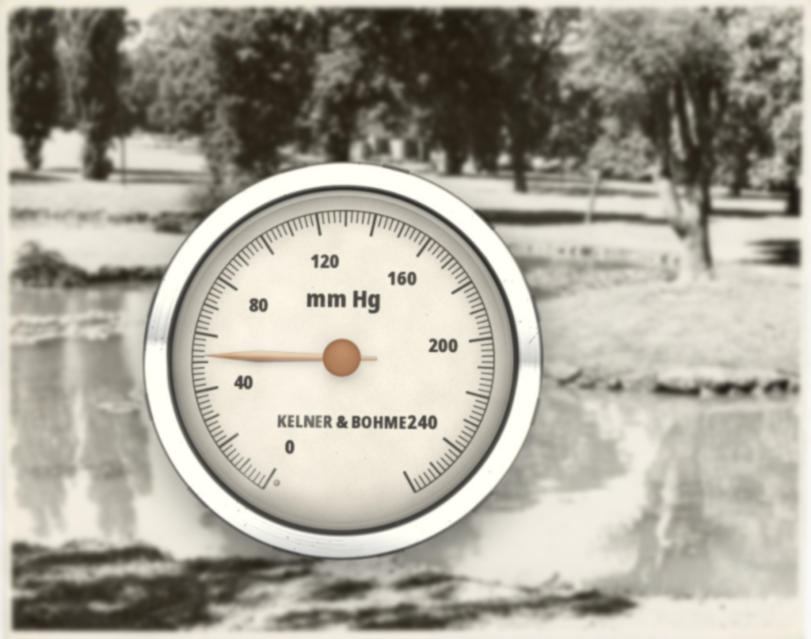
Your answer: 52 mmHg
